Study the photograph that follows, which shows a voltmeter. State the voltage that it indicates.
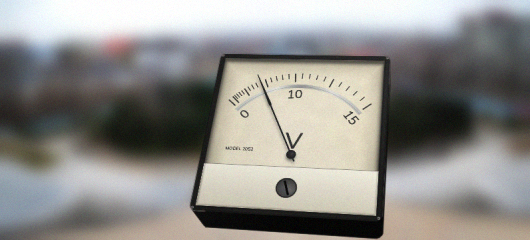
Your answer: 7 V
